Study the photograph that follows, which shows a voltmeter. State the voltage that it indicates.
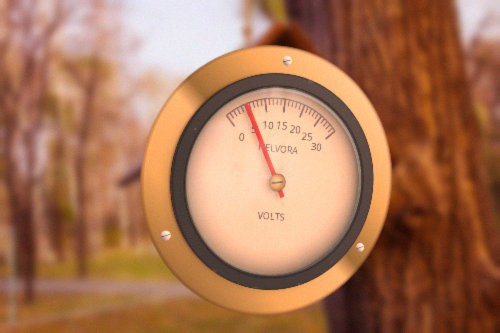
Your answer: 5 V
